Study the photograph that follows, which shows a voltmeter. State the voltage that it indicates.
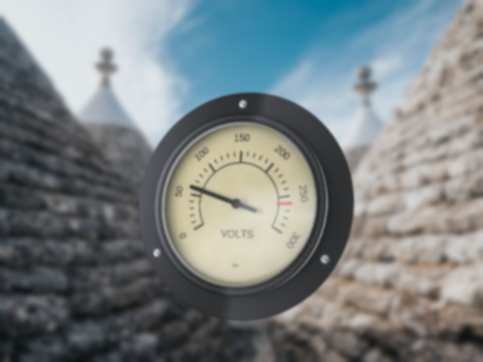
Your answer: 60 V
